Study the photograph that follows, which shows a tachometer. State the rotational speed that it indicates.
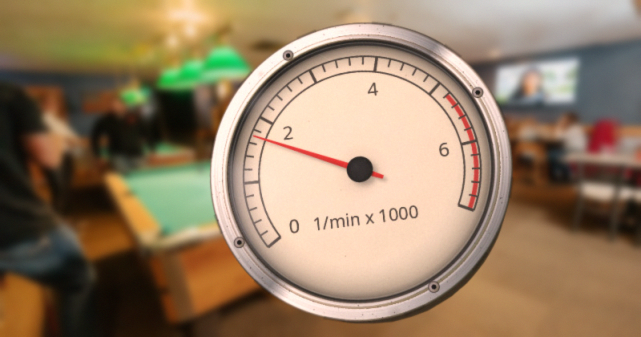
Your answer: 1700 rpm
